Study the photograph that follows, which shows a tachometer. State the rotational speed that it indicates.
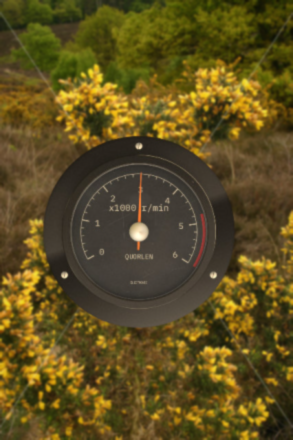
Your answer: 3000 rpm
